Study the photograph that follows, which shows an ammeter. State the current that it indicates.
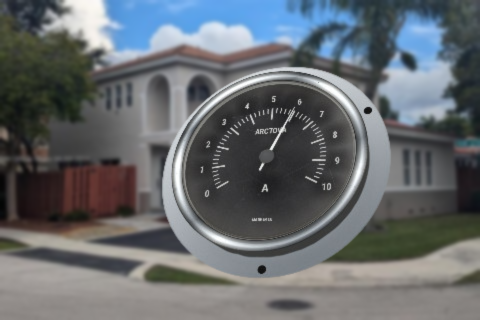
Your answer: 6 A
